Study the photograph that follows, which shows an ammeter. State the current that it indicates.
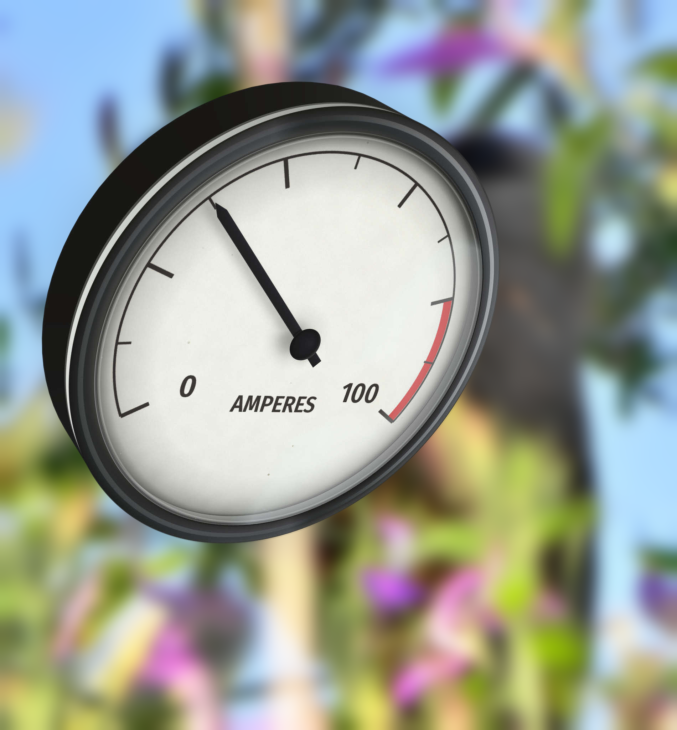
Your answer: 30 A
